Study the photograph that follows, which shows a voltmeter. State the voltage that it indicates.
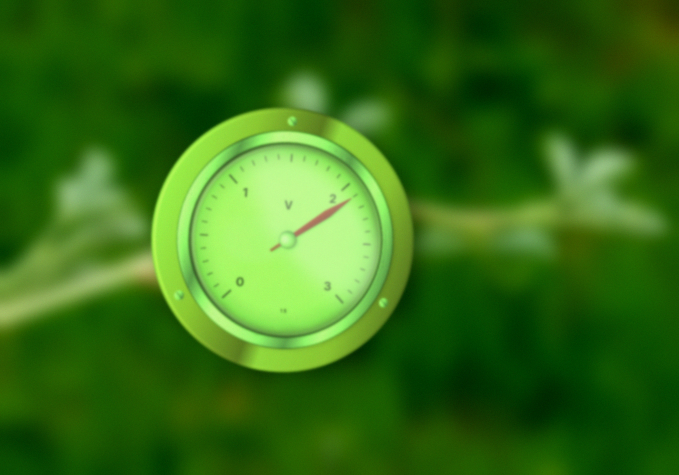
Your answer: 2.1 V
